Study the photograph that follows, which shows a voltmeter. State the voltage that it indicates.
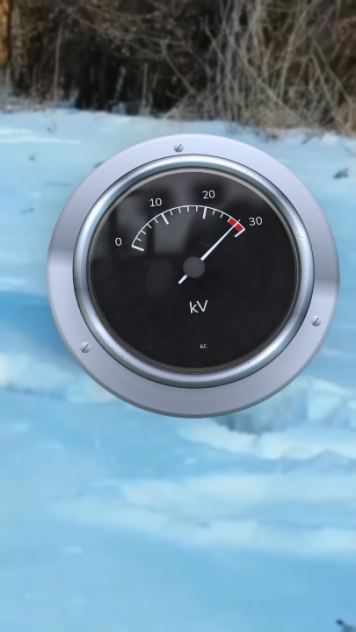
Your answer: 28 kV
